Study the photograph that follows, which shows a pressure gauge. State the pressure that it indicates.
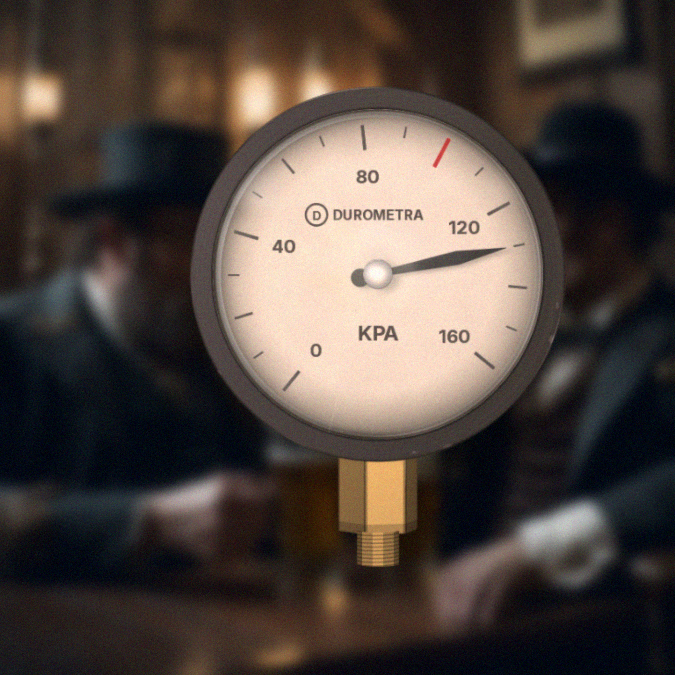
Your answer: 130 kPa
